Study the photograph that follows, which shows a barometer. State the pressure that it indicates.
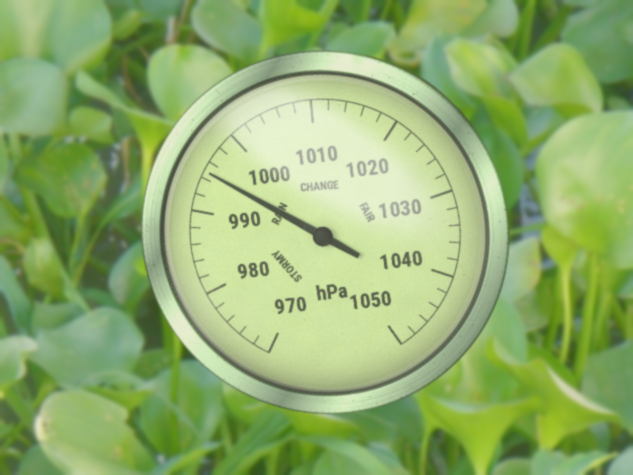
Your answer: 995 hPa
